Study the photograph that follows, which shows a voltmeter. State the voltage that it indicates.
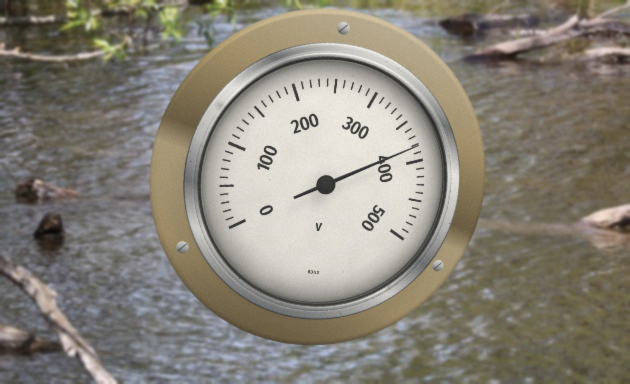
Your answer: 380 V
